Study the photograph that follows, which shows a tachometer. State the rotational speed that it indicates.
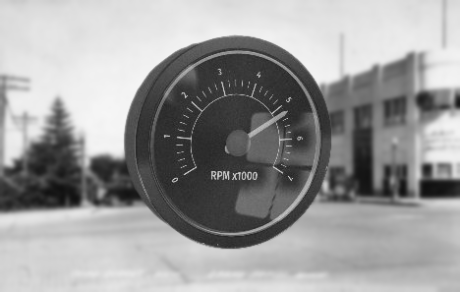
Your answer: 5200 rpm
